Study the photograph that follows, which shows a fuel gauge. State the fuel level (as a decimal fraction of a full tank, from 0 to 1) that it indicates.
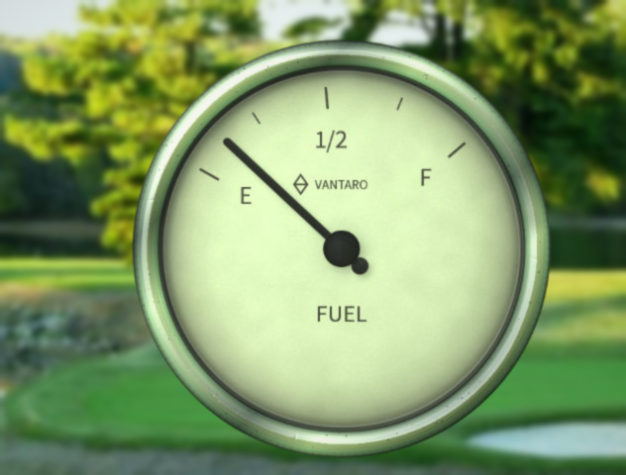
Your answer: 0.125
